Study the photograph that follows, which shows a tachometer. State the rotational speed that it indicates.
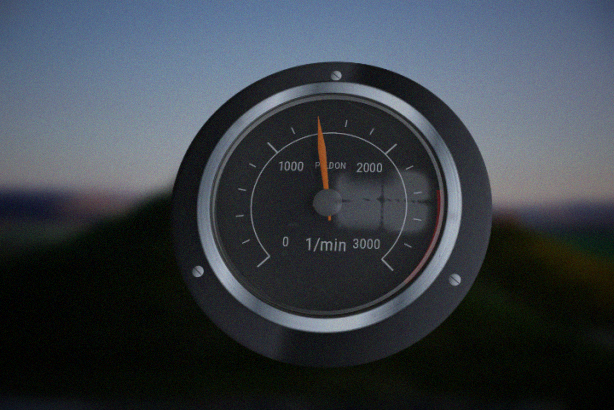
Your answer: 1400 rpm
